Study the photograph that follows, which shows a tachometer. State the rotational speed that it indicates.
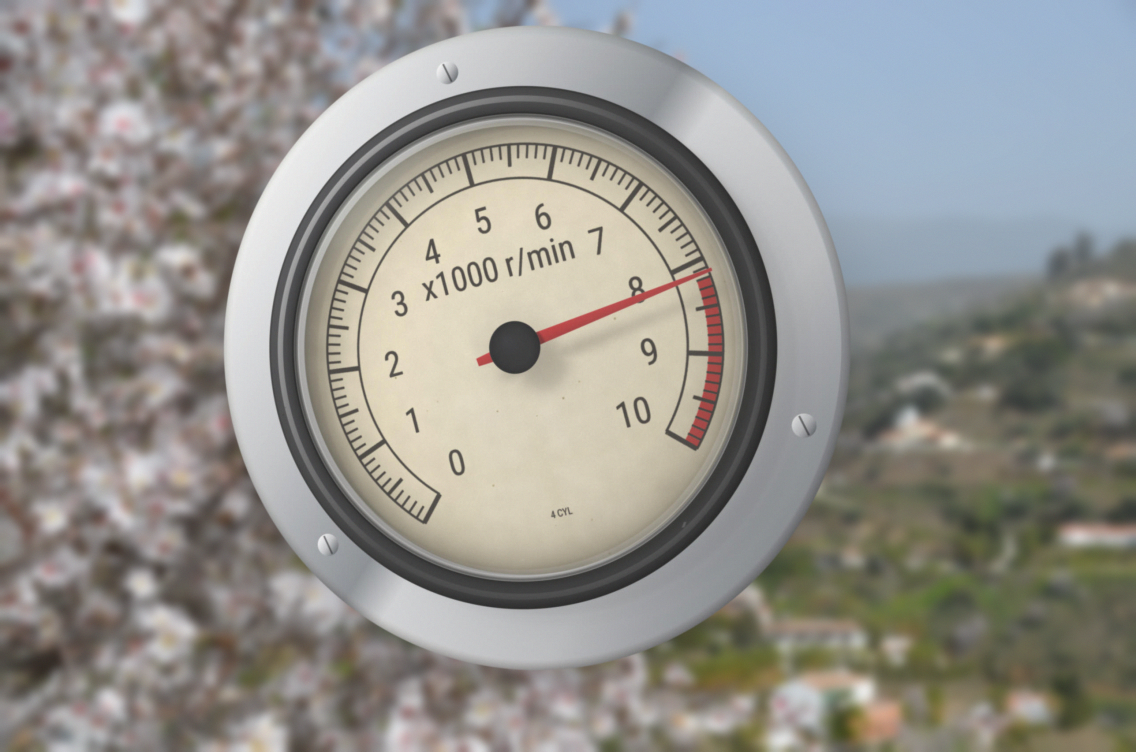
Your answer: 8150 rpm
